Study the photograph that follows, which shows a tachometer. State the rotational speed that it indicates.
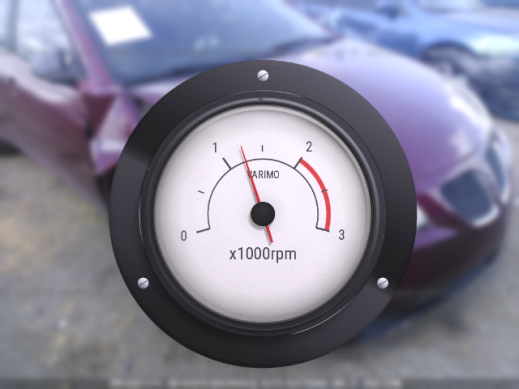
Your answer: 1250 rpm
